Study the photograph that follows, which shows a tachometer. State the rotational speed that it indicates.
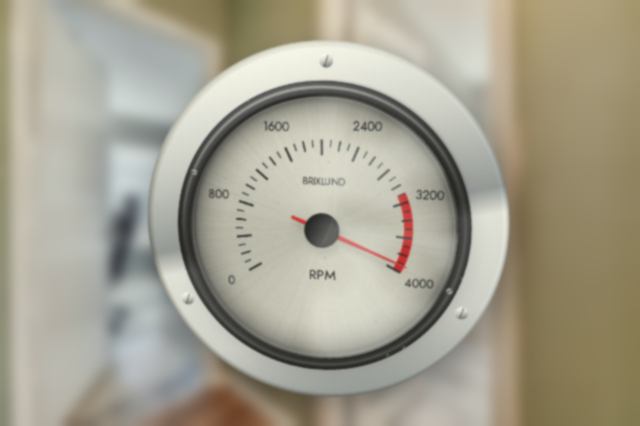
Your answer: 3900 rpm
